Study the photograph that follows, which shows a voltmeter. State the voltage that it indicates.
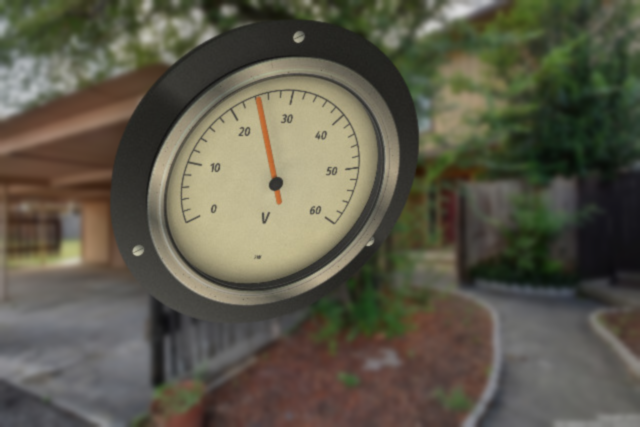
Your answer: 24 V
